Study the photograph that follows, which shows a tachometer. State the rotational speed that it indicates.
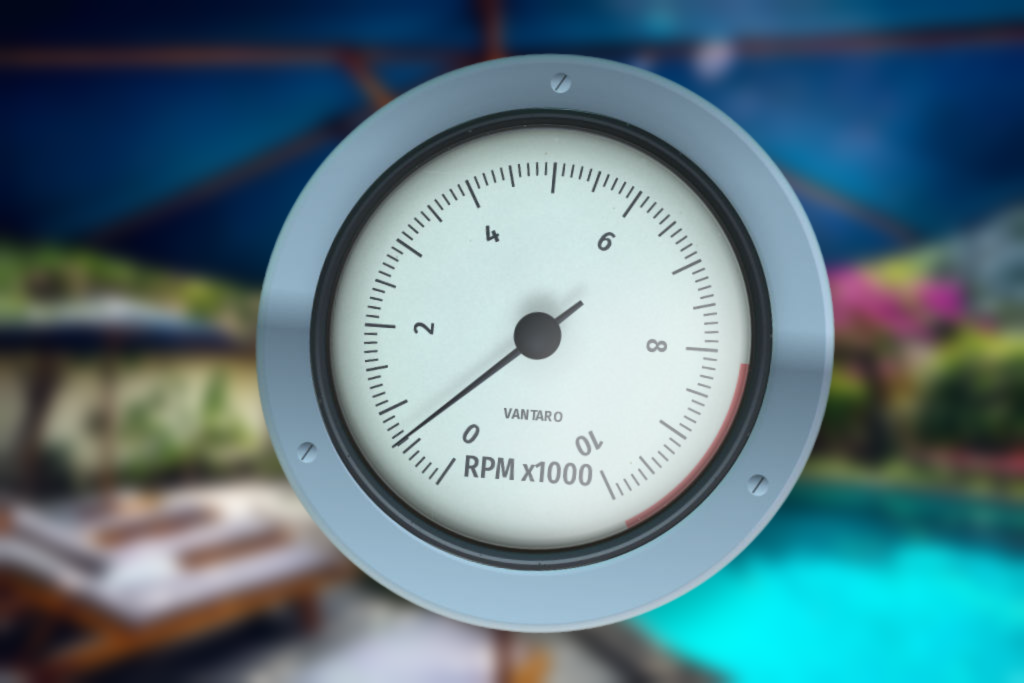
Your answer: 600 rpm
